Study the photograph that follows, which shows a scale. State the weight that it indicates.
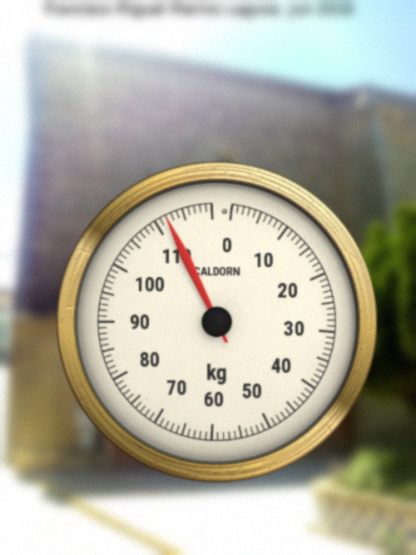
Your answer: 112 kg
